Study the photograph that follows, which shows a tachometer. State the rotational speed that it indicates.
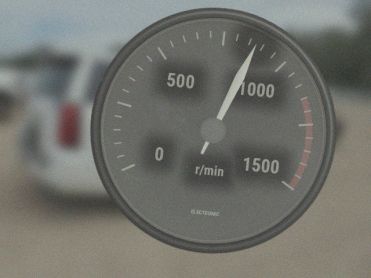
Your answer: 875 rpm
